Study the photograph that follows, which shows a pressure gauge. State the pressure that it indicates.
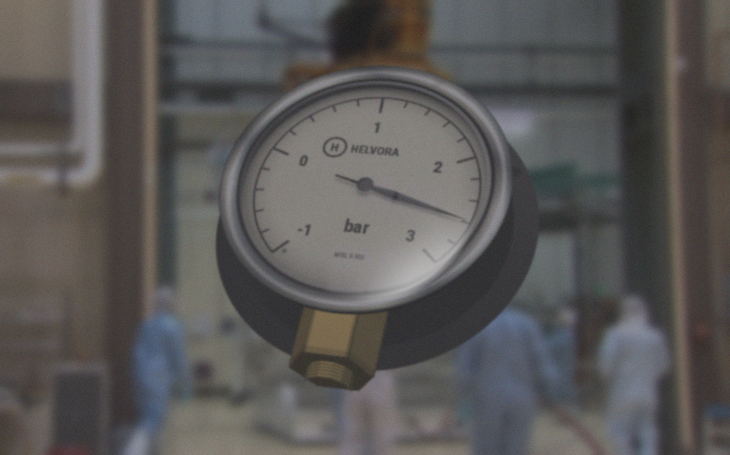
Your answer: 2.6 bar
